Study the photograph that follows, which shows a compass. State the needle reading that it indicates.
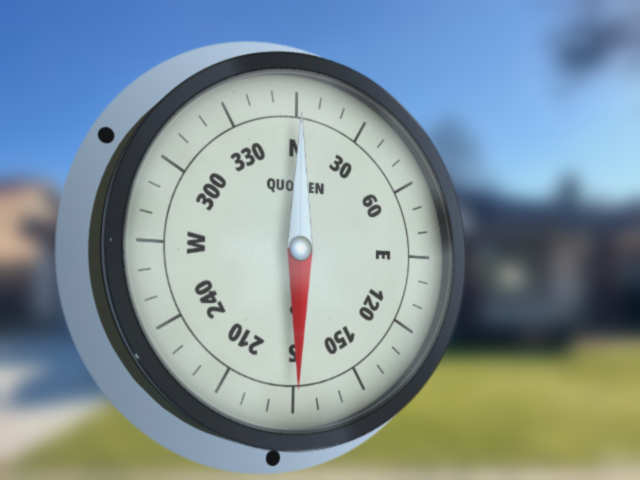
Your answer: 180 °
